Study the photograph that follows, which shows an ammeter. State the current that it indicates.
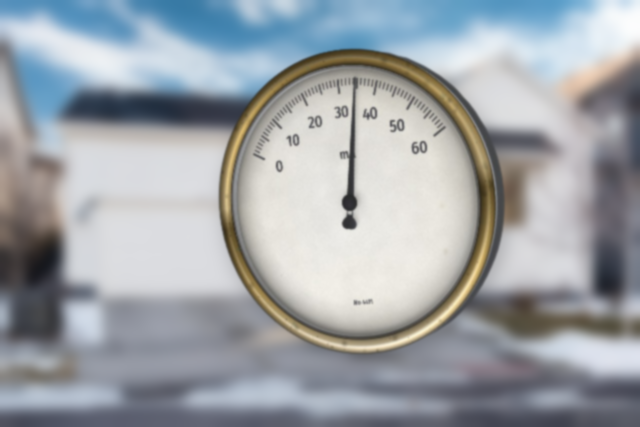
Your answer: 35 mA
